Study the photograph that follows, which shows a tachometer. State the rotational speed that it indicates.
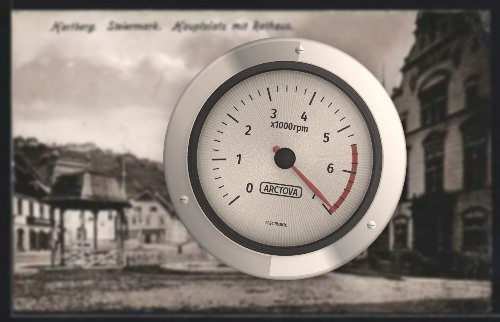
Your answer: 6900 rpm
